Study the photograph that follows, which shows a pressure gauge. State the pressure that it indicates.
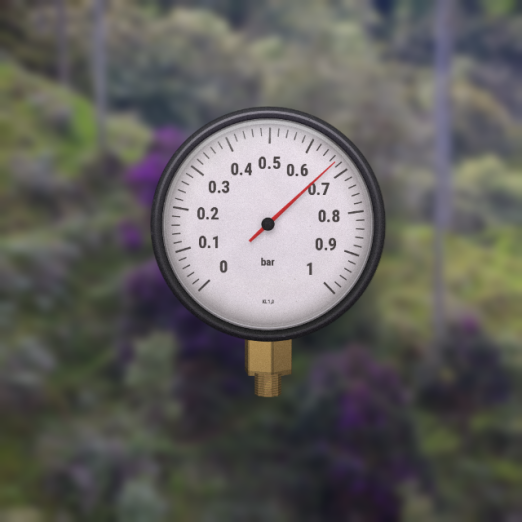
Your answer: 0.67 bar
